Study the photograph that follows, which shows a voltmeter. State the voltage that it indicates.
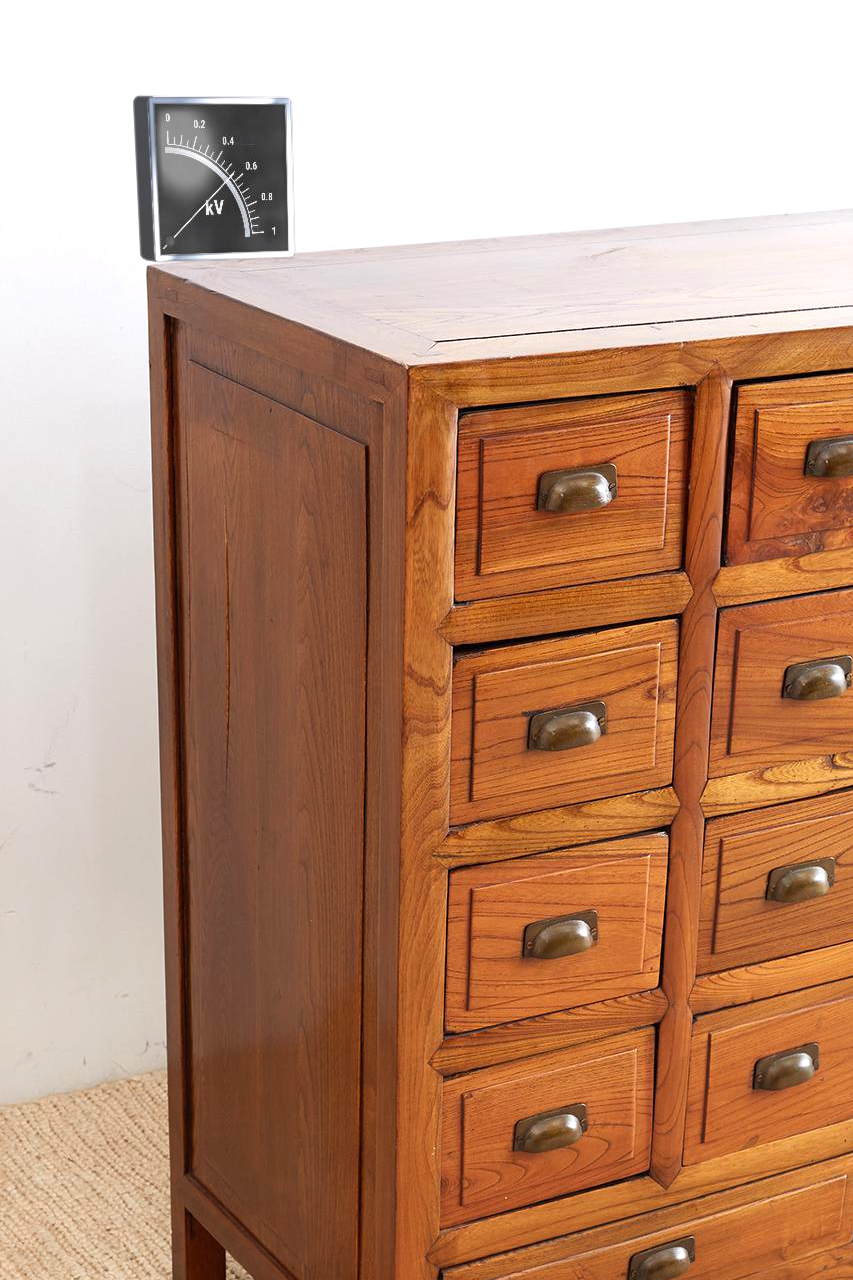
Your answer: 0.55 kV
